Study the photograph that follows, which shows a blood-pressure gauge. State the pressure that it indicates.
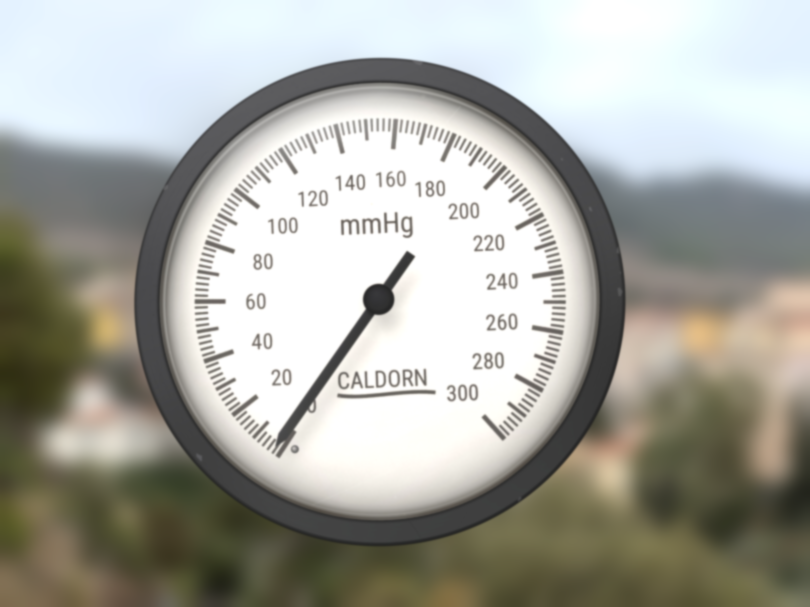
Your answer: 2 mmHg
